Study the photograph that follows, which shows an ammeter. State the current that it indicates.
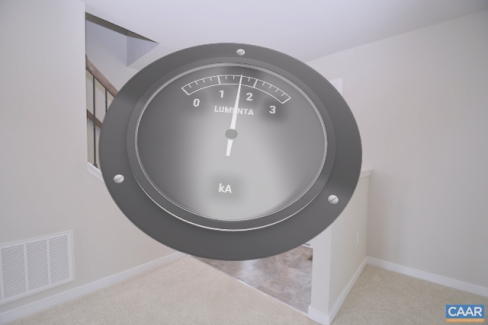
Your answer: 1.6 kA
